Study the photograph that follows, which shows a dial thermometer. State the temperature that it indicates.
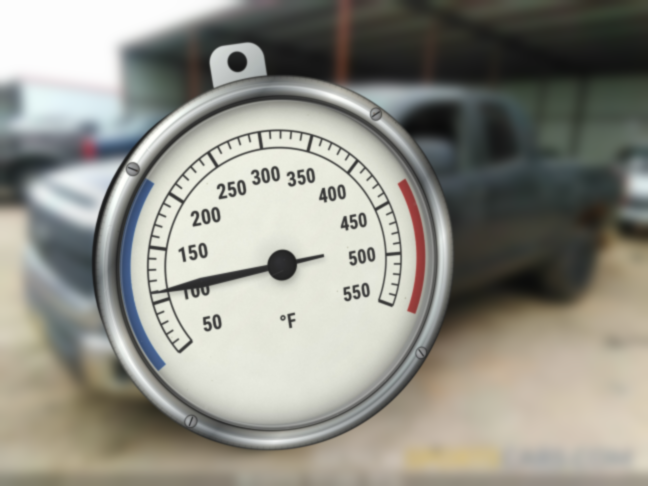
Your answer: 110 °F
